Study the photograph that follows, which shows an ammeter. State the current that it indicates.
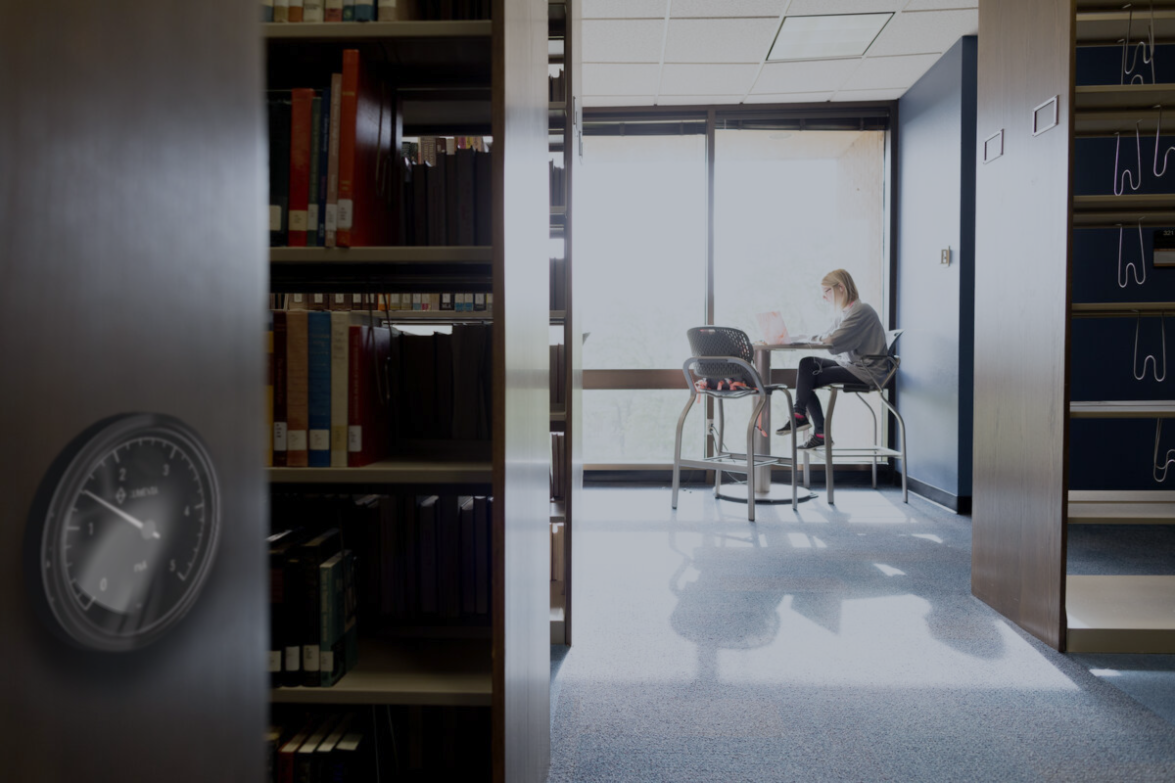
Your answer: 1.4 mA
